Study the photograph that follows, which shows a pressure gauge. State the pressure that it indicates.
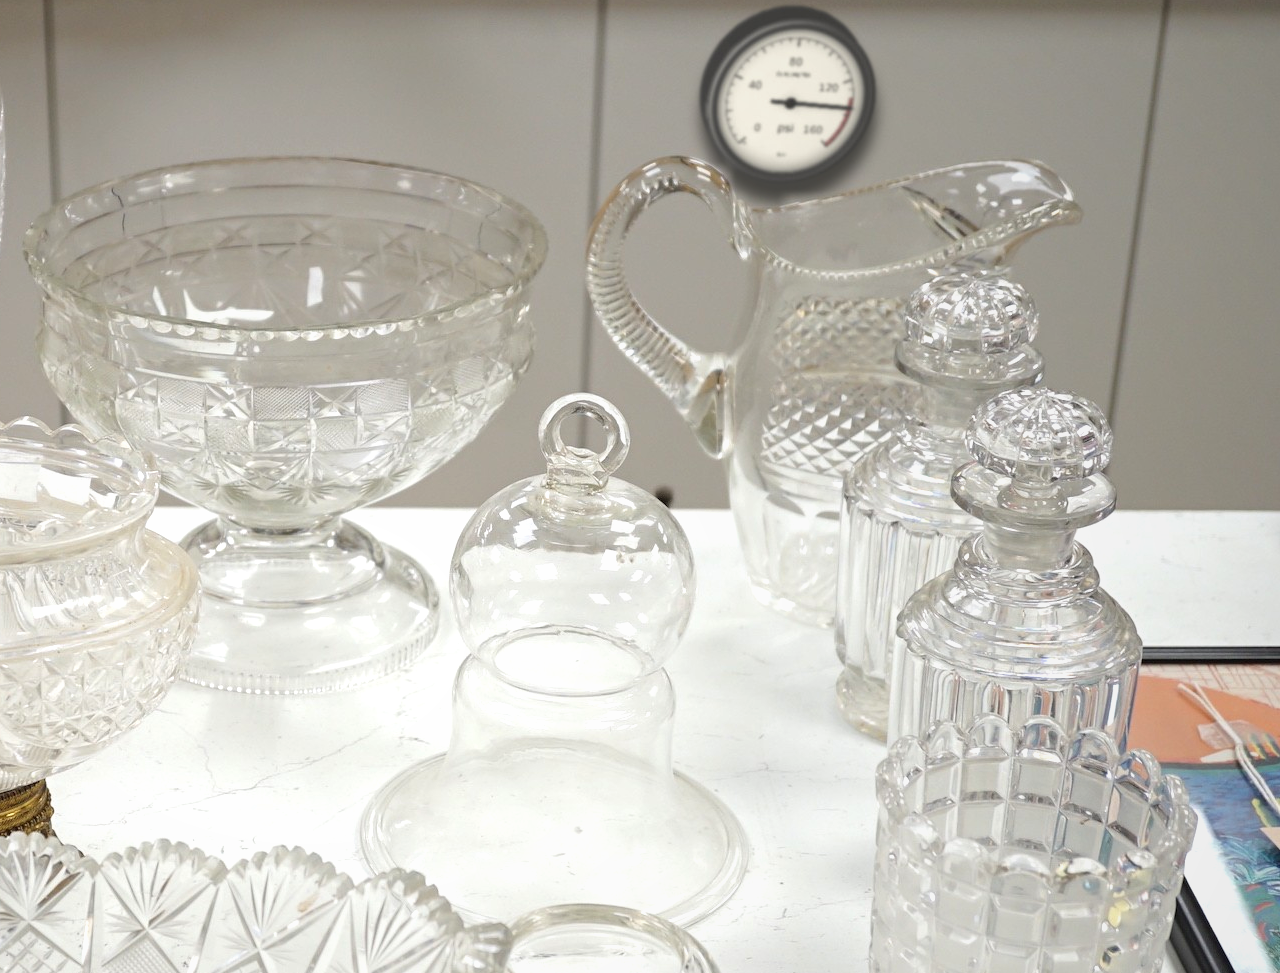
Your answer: 135 psi
